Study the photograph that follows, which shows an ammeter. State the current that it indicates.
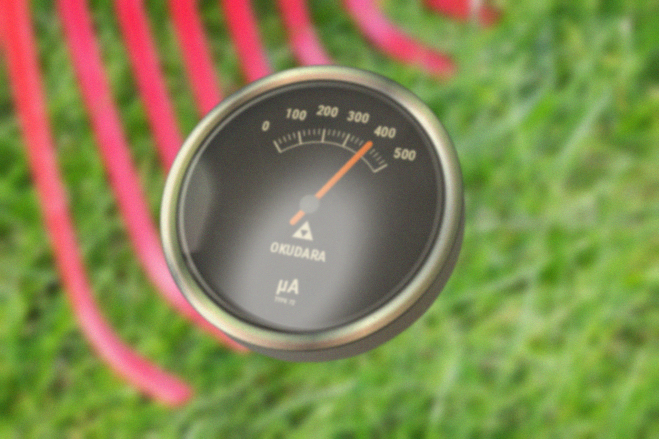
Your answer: 400 µA
